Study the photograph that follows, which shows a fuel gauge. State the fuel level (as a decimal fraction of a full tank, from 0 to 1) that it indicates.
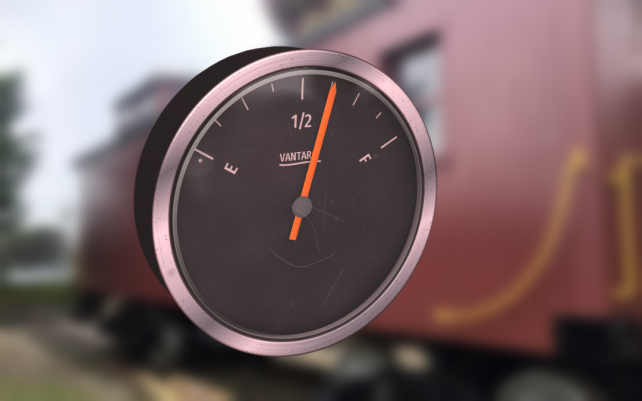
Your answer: 0.625
